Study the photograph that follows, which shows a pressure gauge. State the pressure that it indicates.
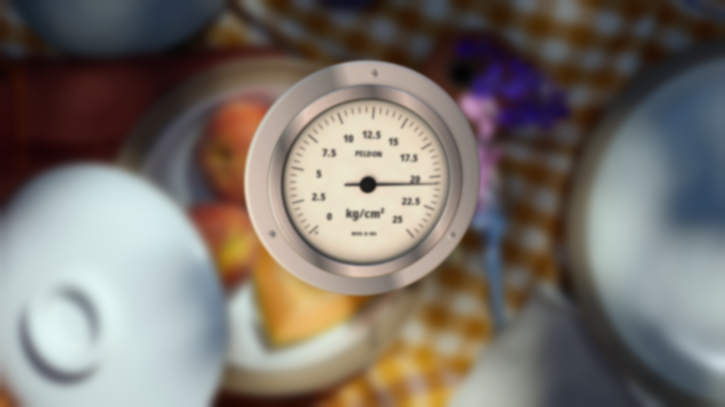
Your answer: 20.5 kg/cm²
